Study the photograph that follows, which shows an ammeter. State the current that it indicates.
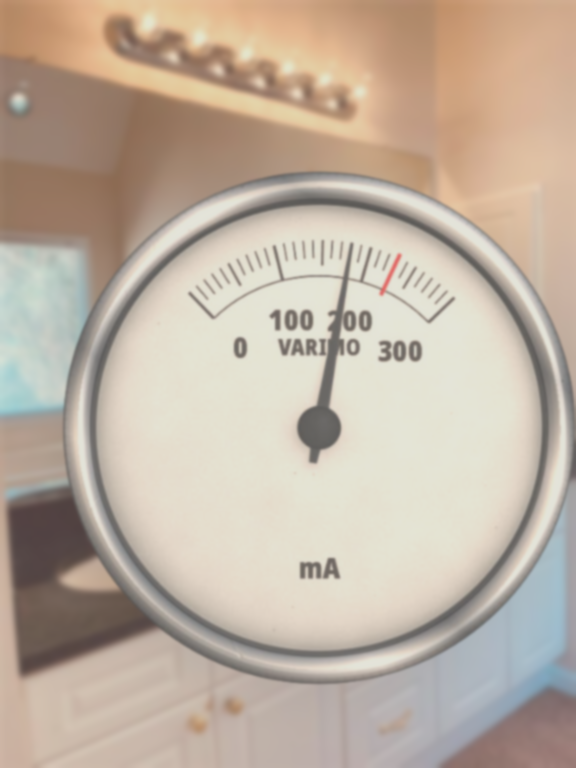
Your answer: 180 mA
